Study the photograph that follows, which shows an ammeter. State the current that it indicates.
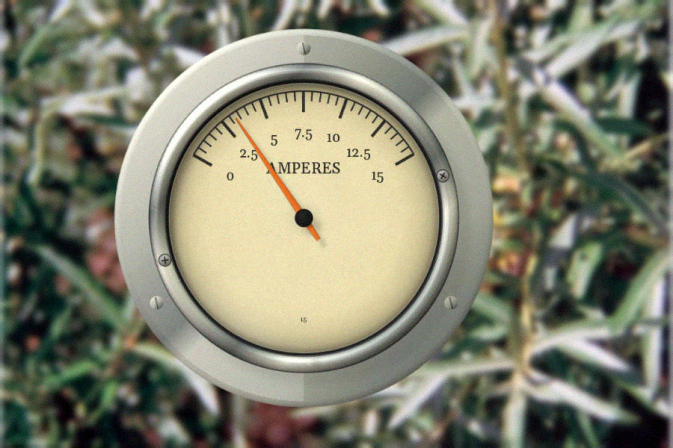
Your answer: 3.25 A
